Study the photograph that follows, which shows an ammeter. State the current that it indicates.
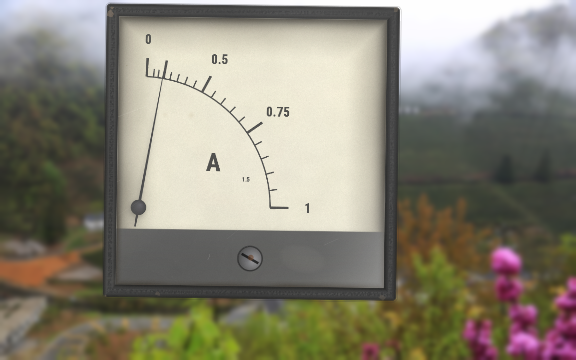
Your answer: 0.25 A
